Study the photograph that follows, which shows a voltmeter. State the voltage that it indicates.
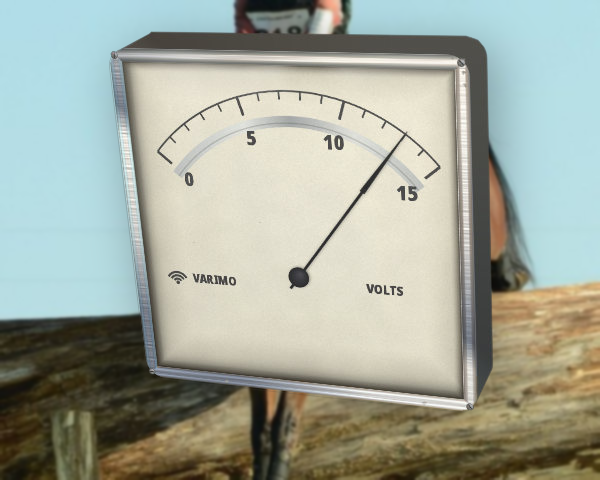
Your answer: 13 V
